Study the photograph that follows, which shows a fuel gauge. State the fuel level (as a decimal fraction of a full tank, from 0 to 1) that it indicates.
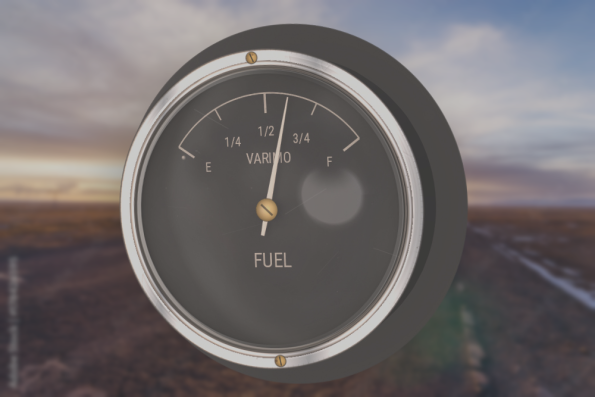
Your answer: 0.625
